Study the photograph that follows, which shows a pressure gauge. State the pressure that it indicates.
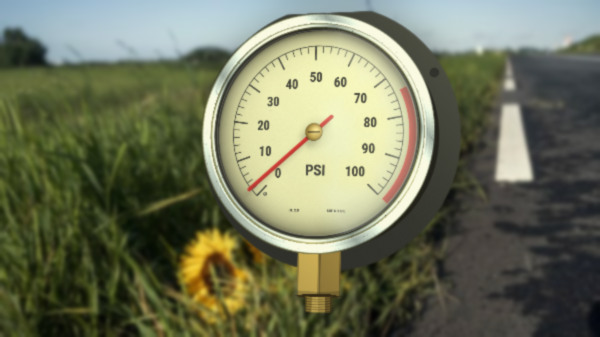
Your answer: 2 psi
